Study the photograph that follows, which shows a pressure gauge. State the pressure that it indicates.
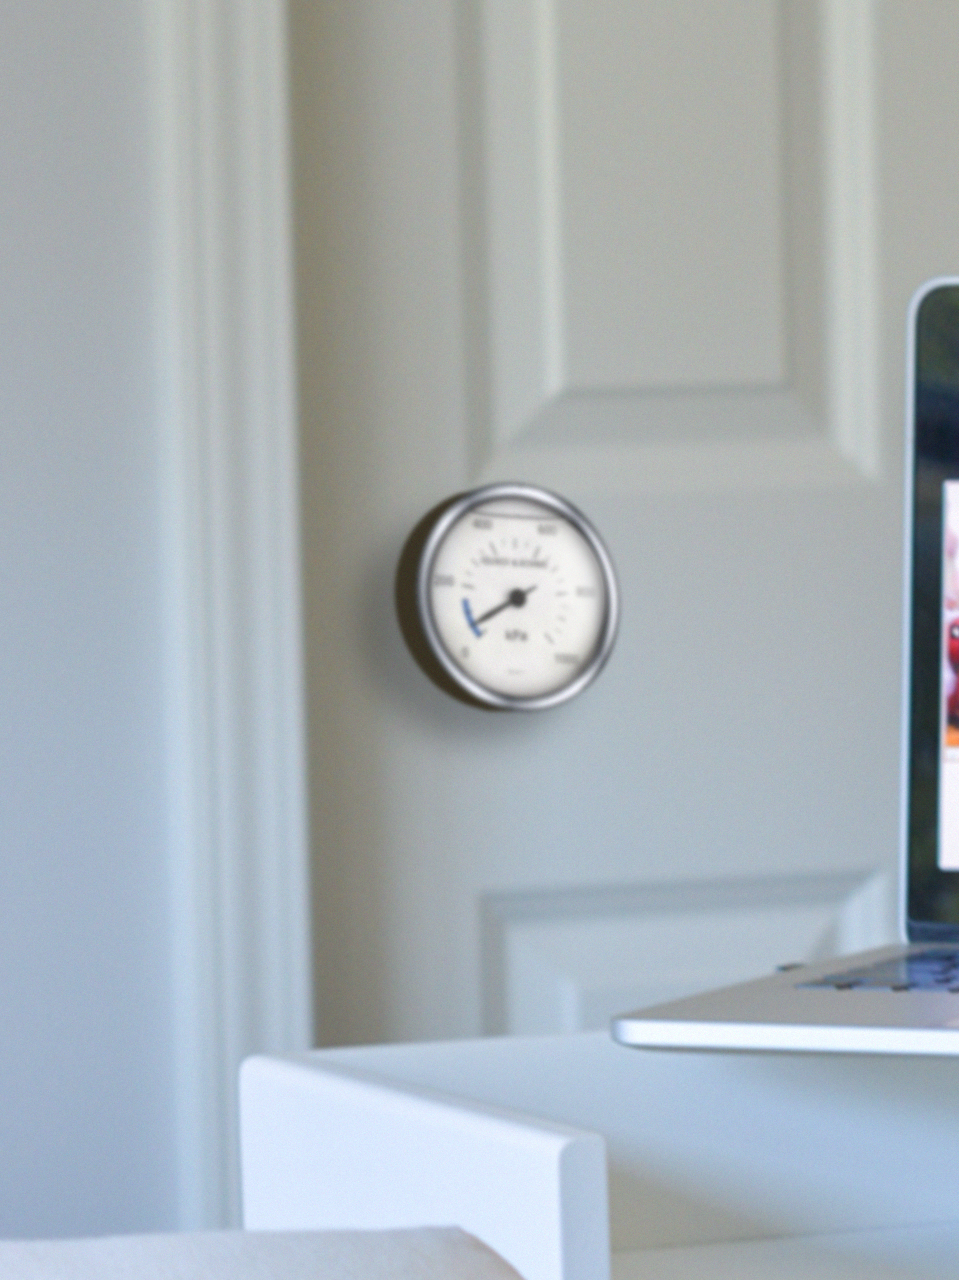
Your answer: 50 kPa
